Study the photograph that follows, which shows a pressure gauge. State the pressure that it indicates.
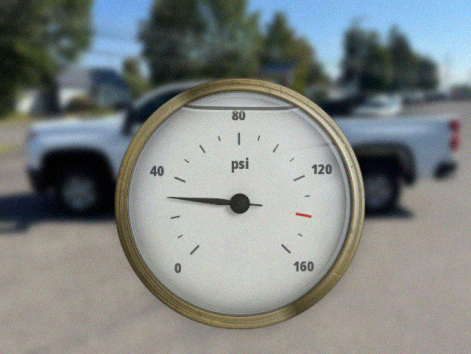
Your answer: 30 psi
